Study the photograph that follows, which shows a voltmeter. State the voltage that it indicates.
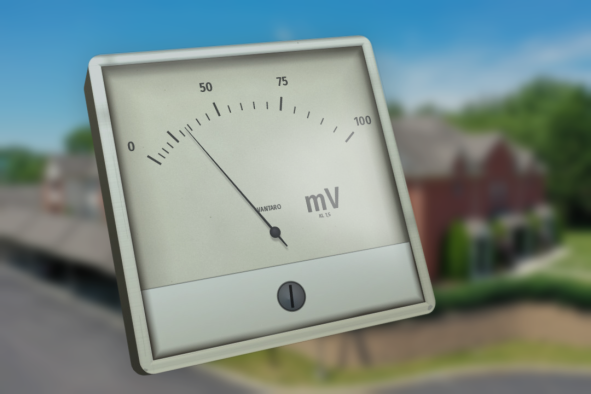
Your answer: 32.5 mV
